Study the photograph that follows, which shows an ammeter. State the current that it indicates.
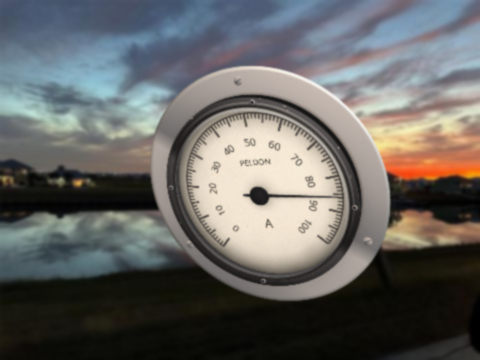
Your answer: 85 A
